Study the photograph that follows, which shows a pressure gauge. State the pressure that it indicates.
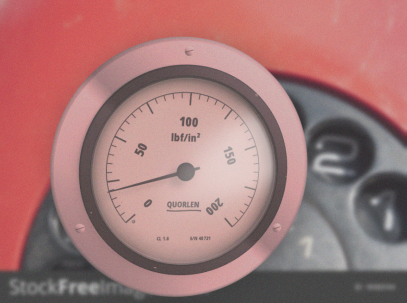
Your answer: 20 psi
